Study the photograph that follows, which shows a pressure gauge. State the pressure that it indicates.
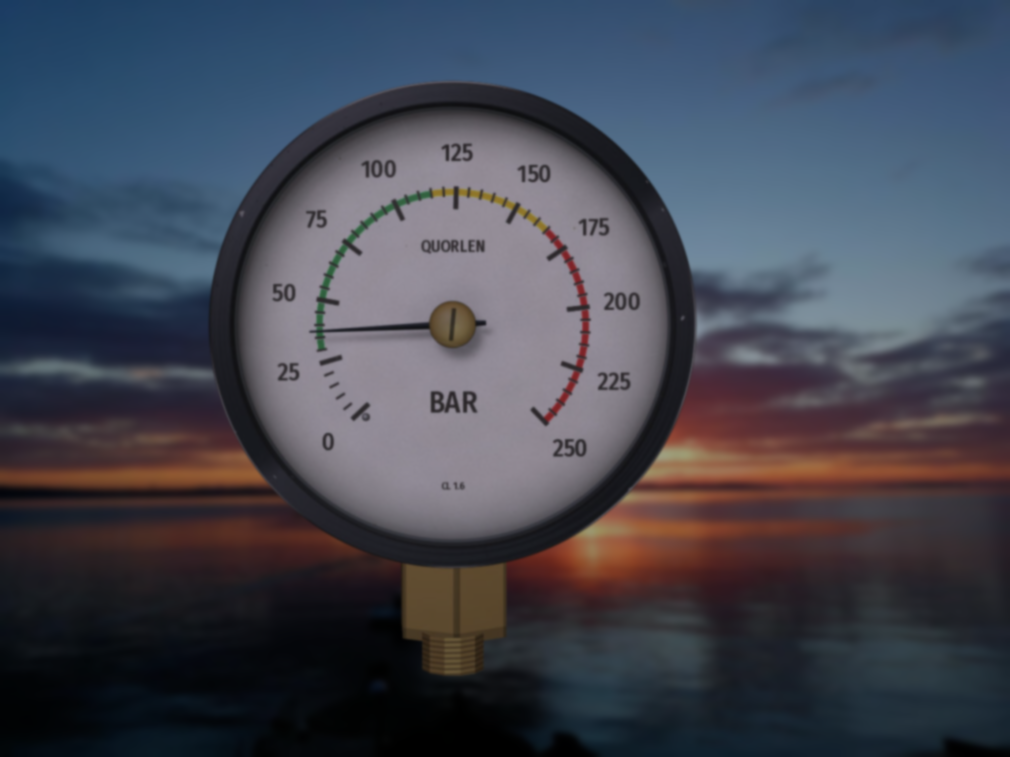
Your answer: 37.5 bar
